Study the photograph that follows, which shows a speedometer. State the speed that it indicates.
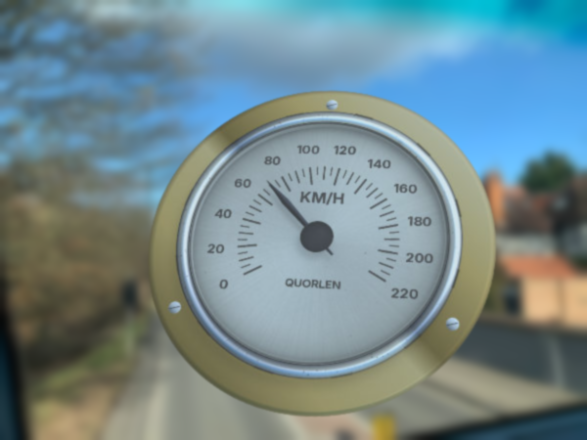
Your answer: 70 km/h
